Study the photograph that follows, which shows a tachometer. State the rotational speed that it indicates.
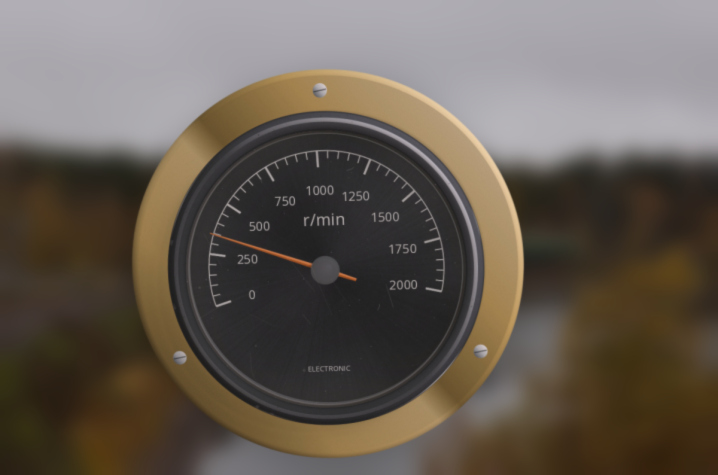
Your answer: 350 rpm
